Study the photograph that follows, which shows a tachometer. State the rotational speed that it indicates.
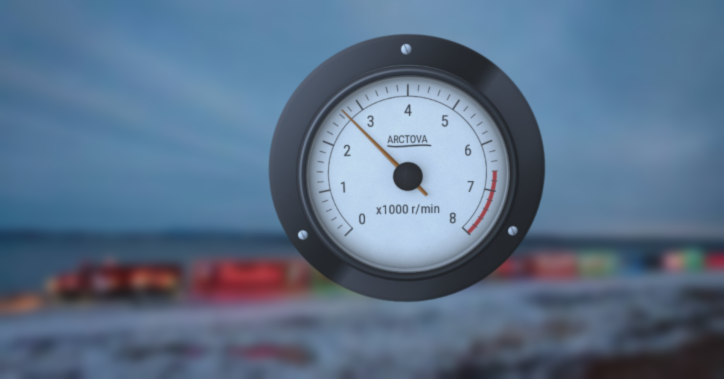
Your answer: 2700 rpm
